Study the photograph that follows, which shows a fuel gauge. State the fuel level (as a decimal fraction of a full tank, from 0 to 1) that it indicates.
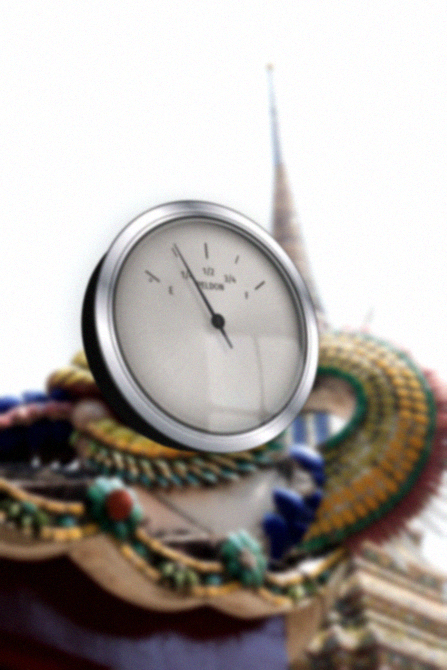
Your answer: 0.25
